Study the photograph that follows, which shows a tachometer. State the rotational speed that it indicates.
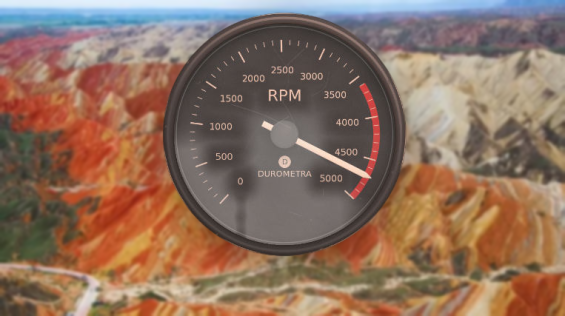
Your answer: 4700 rpm
